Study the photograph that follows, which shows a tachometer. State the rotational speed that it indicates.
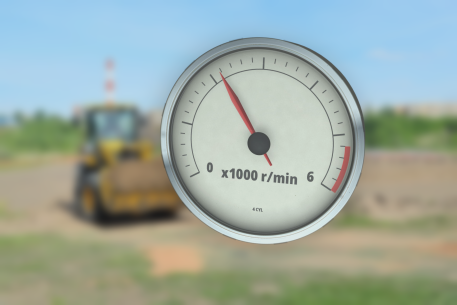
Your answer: 2200 rpm
